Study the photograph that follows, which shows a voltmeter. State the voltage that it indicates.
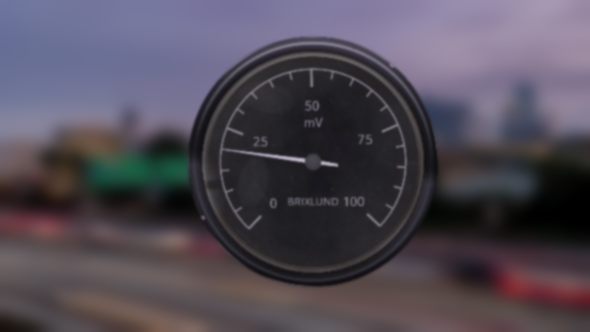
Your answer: 20 mV
